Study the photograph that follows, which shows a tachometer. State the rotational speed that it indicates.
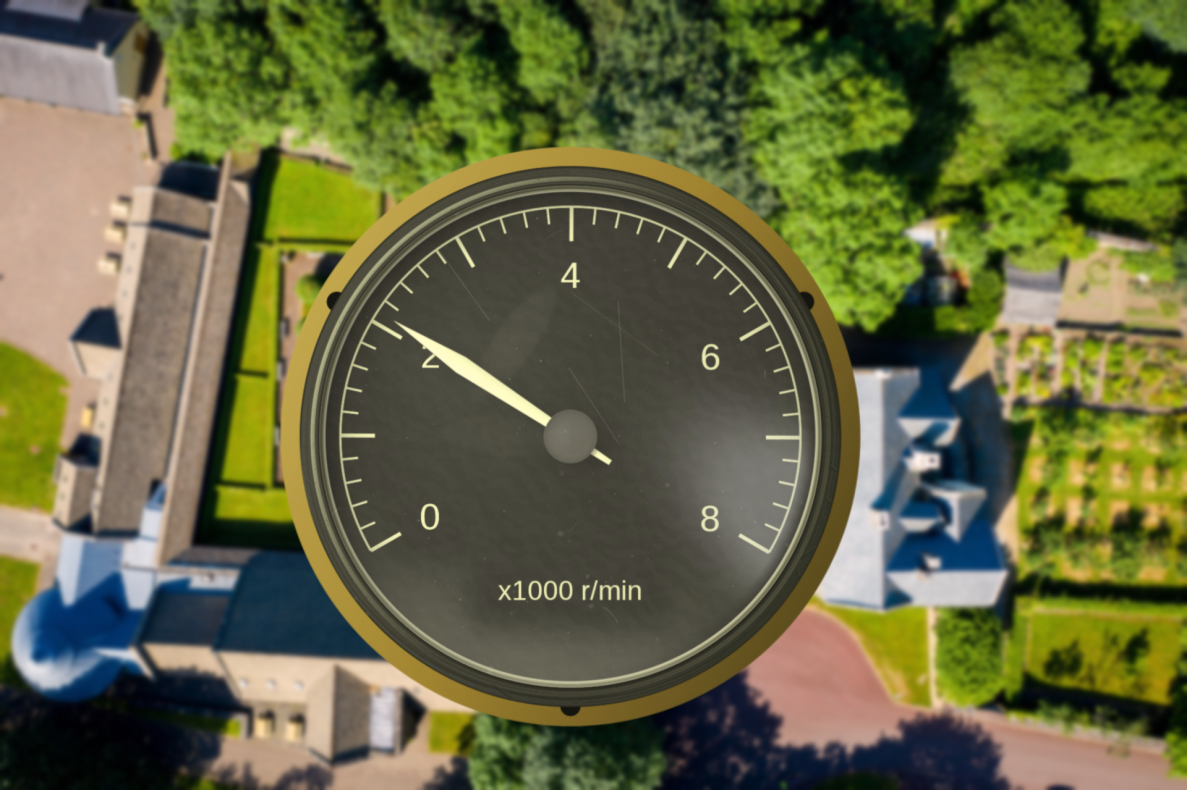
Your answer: 2100 rpm
